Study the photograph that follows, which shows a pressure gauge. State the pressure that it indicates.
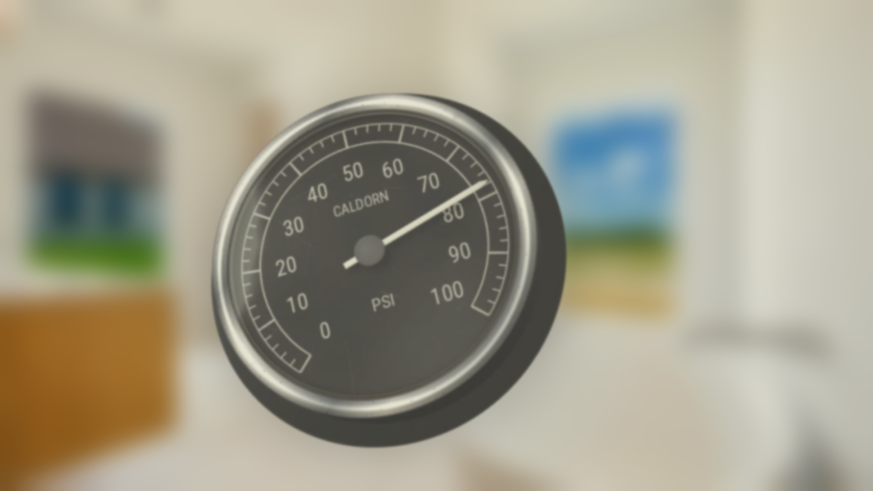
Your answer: 78 psi
